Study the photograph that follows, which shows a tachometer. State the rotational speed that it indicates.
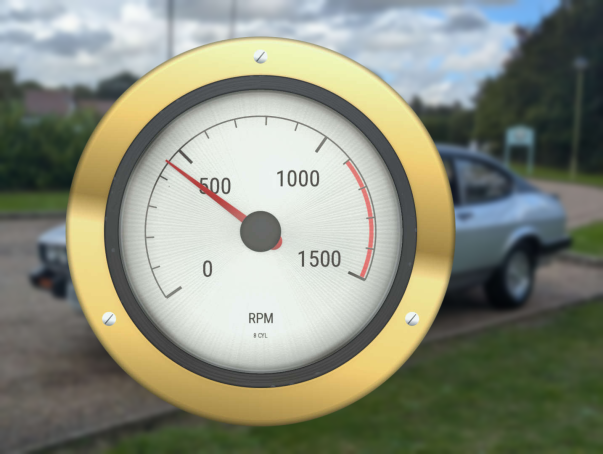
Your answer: 450 rpm
